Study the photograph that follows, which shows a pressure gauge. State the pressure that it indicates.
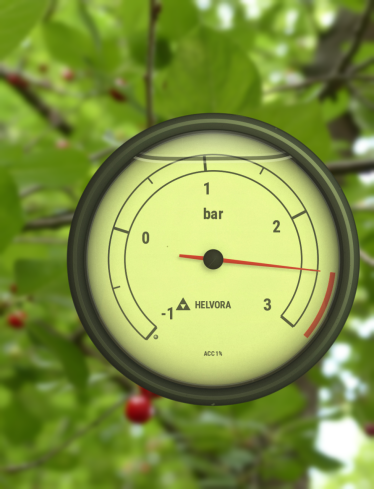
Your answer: 2.5 bar
